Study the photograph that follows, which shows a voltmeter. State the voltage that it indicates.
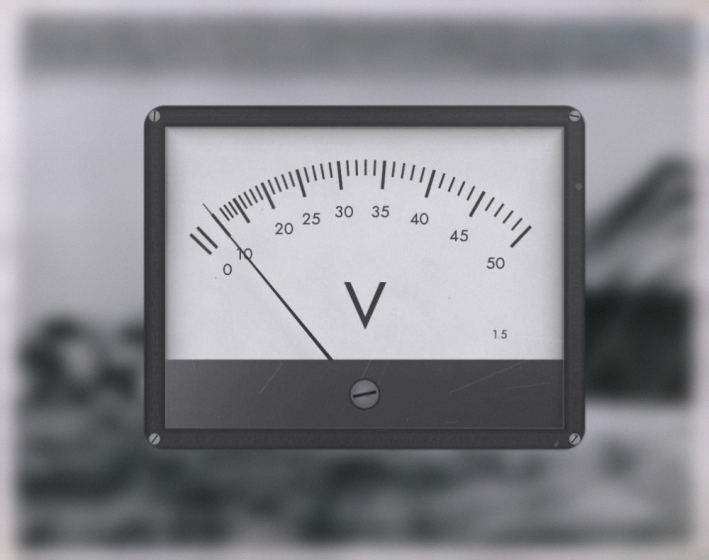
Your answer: 10 V
